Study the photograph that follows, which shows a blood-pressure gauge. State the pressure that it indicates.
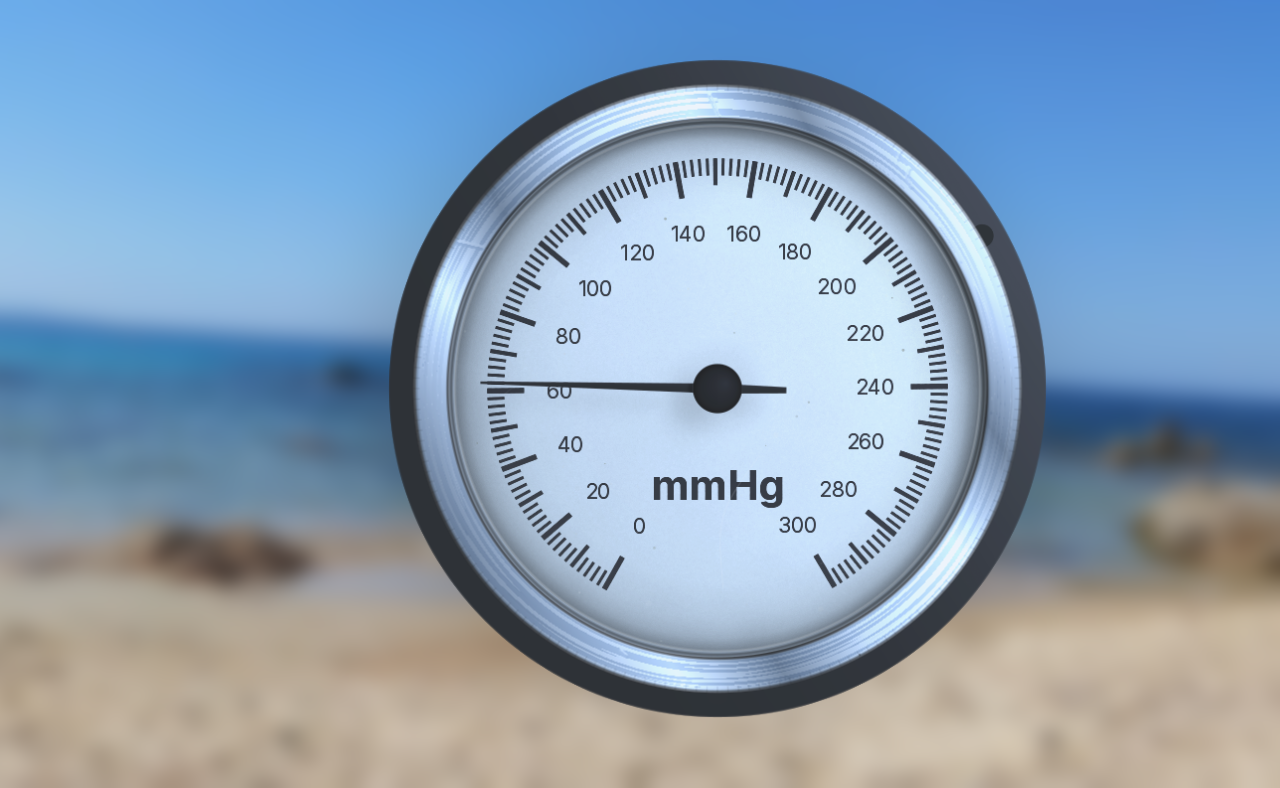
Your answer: 62 mmHg
